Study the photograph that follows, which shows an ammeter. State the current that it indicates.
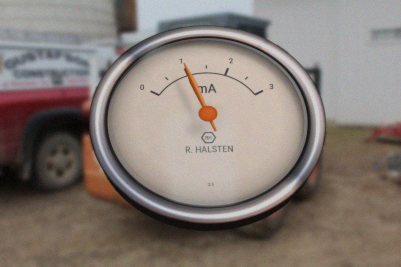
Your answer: 1 mA
